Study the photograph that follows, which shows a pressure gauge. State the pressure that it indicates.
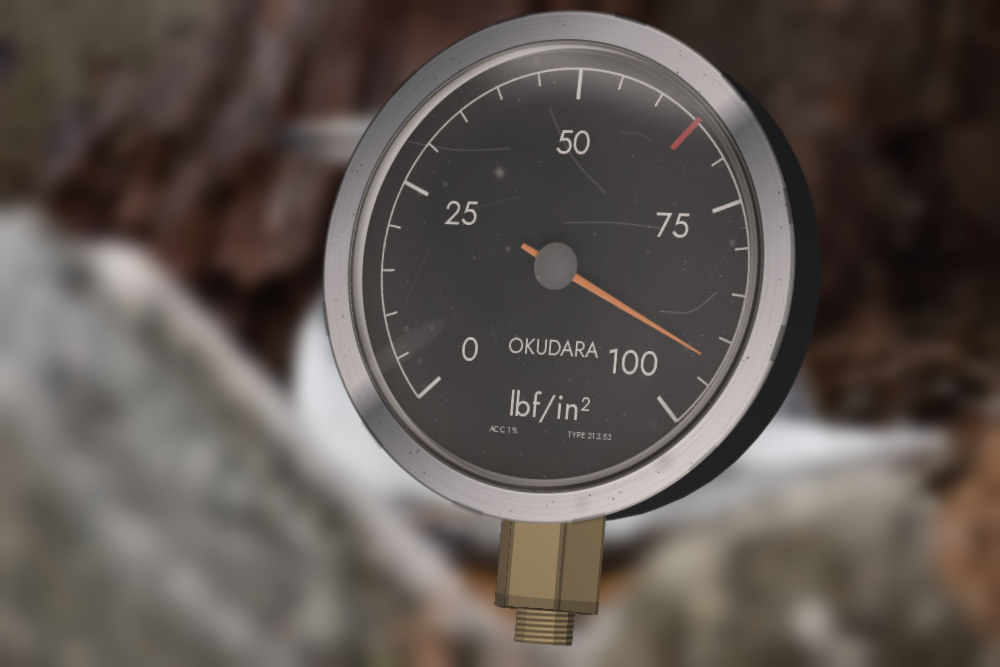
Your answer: 92.5 psi
